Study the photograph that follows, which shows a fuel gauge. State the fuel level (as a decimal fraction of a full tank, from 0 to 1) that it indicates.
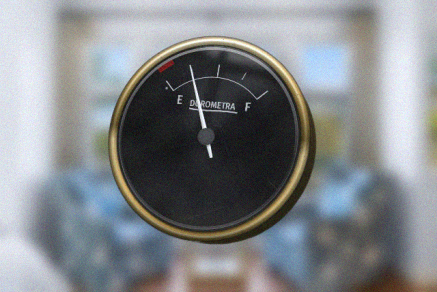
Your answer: 0.25
